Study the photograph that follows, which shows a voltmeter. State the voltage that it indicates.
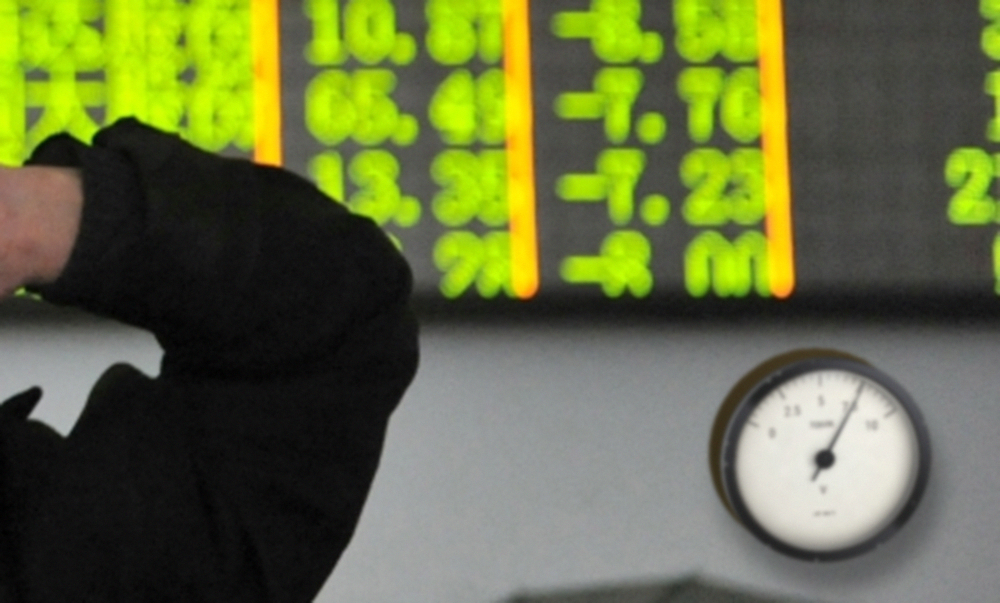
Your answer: 7.5 V
